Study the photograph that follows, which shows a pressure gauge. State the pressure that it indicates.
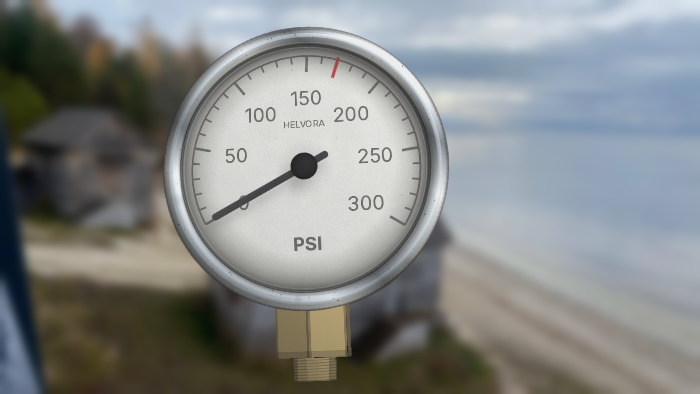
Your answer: 0 psi
